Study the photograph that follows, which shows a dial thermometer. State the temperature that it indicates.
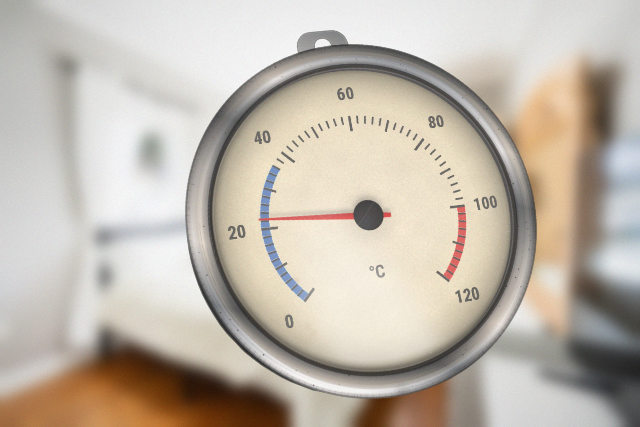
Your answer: 22 °C
